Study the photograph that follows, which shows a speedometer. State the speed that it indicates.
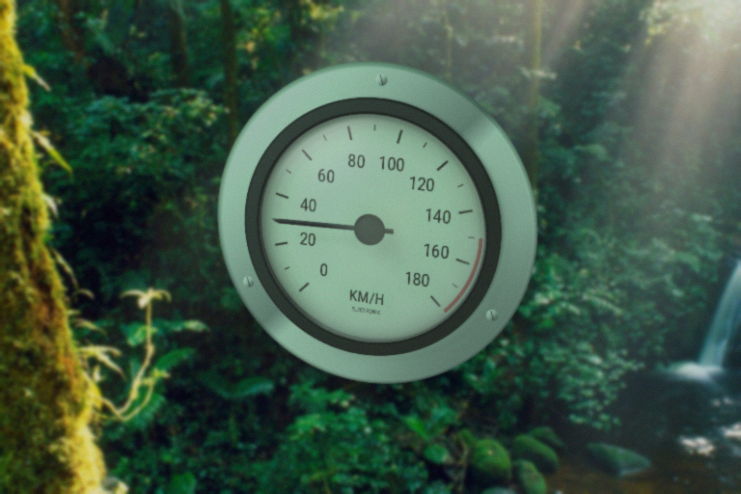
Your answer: 30 km/h
